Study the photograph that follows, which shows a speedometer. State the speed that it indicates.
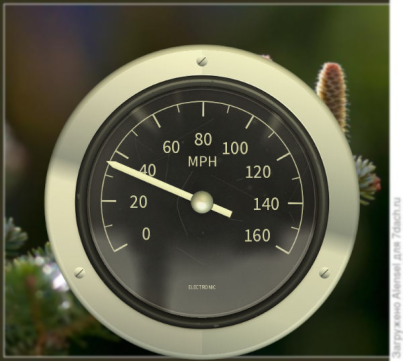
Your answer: 35 mph
